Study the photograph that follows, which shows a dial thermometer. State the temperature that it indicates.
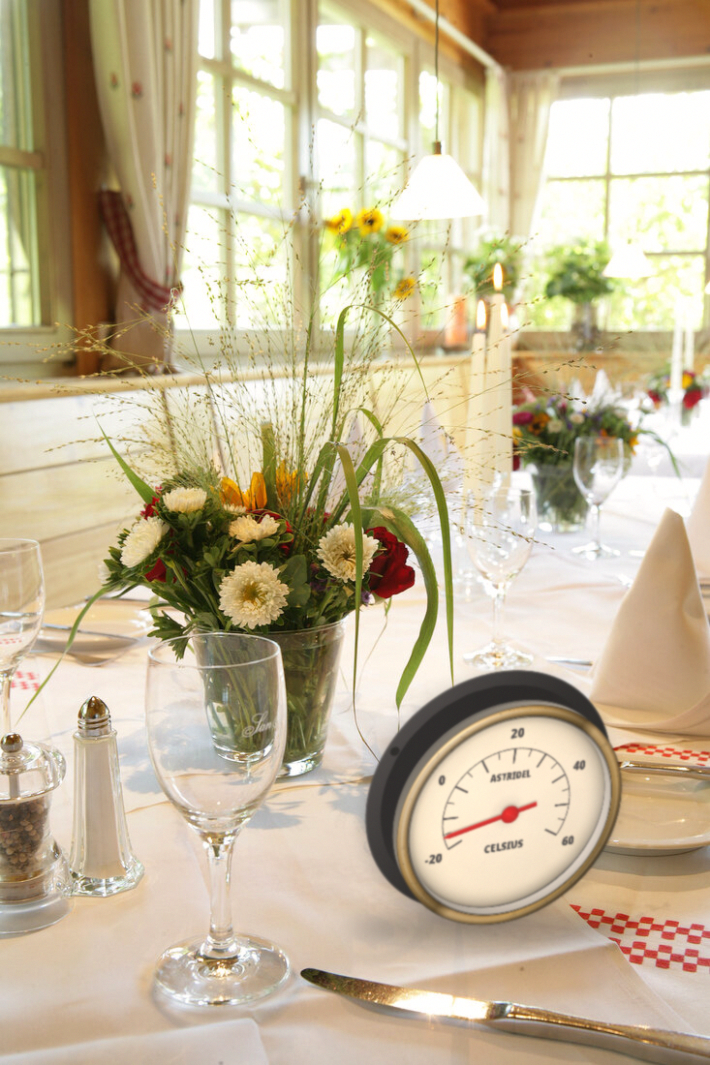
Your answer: -15 °C
